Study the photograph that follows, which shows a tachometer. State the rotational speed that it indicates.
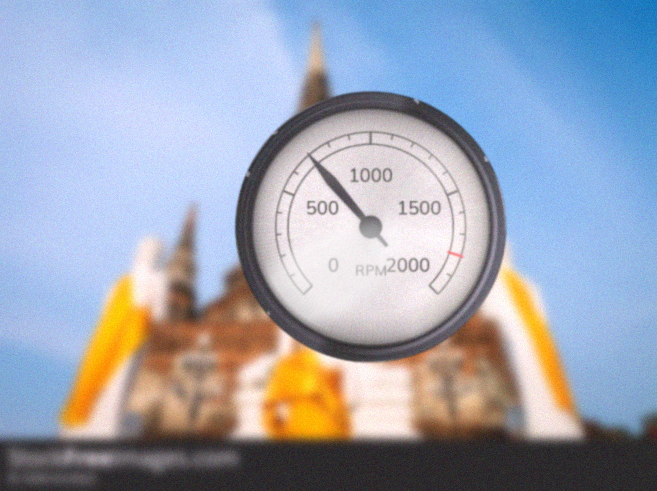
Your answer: 700 rpm
